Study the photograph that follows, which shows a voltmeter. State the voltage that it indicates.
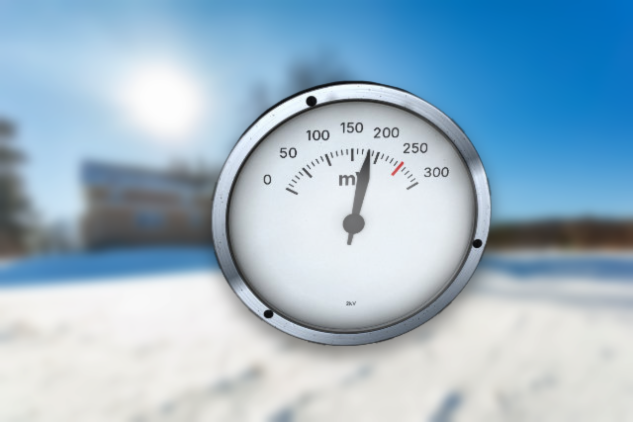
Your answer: 180 mV
